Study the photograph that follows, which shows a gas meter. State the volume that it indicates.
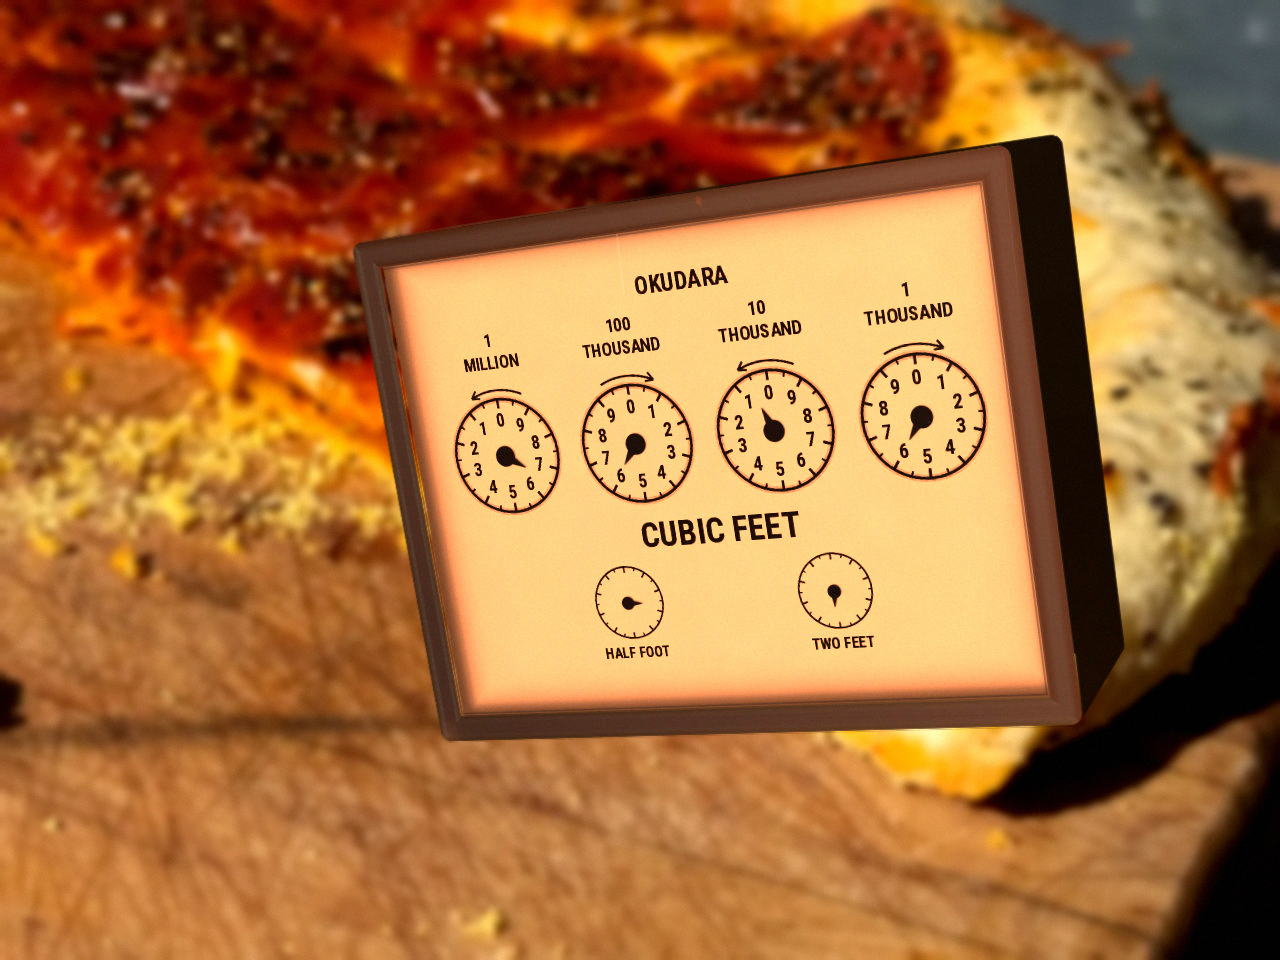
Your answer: 660600 ft³
